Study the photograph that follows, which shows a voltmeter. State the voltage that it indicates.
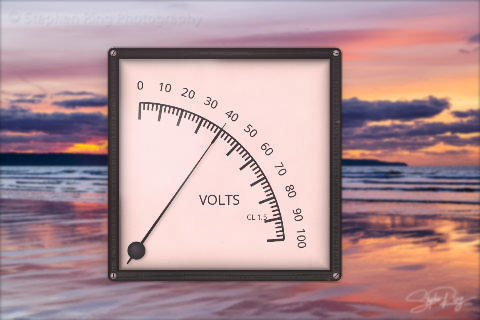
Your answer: 40 V
